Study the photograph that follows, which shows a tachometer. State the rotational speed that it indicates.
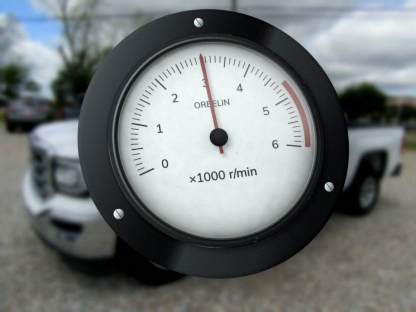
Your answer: 3000 rpm
